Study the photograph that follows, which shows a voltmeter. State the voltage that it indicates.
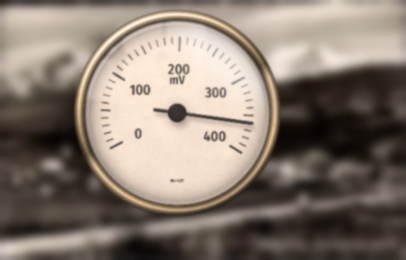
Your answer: 360 mV
